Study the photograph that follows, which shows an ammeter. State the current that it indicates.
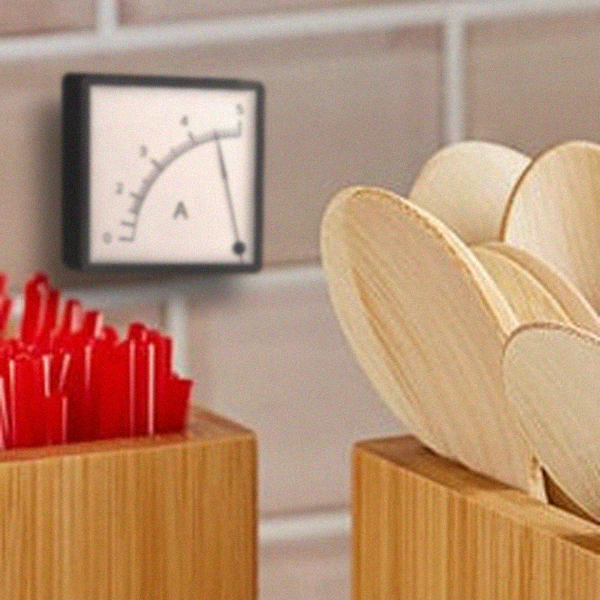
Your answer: 4.5 A
